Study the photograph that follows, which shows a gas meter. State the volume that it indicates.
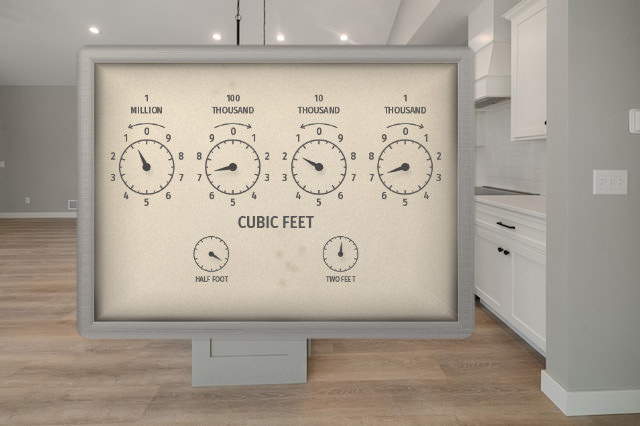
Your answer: 71700 ft³
